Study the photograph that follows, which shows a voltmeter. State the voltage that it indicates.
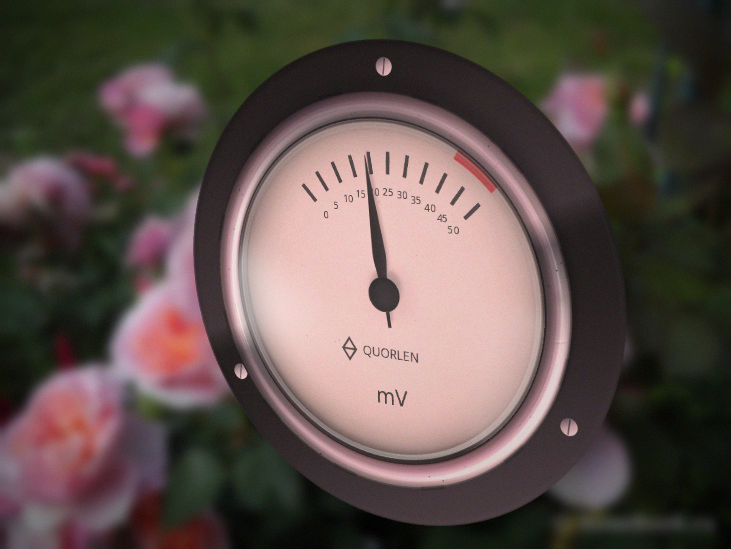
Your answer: 20 mV
